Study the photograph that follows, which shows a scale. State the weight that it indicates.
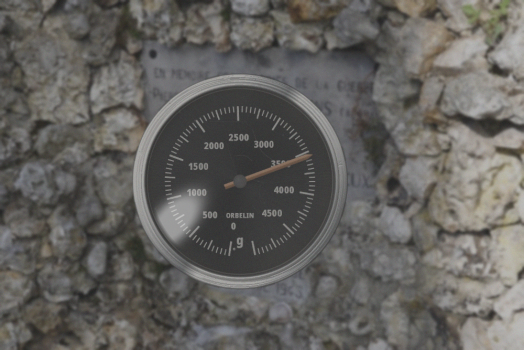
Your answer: 3550 g
